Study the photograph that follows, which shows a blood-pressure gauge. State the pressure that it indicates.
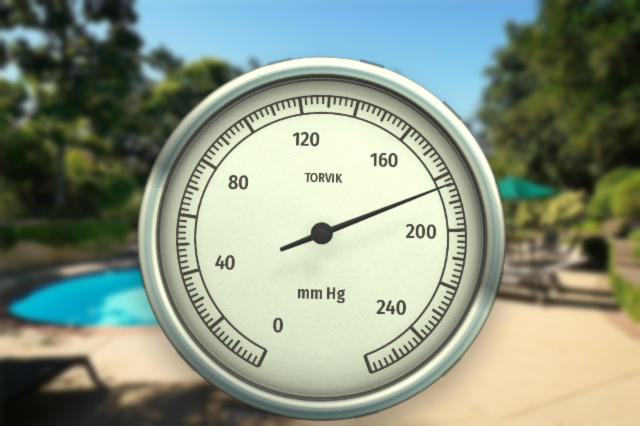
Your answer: 184 mmHg
